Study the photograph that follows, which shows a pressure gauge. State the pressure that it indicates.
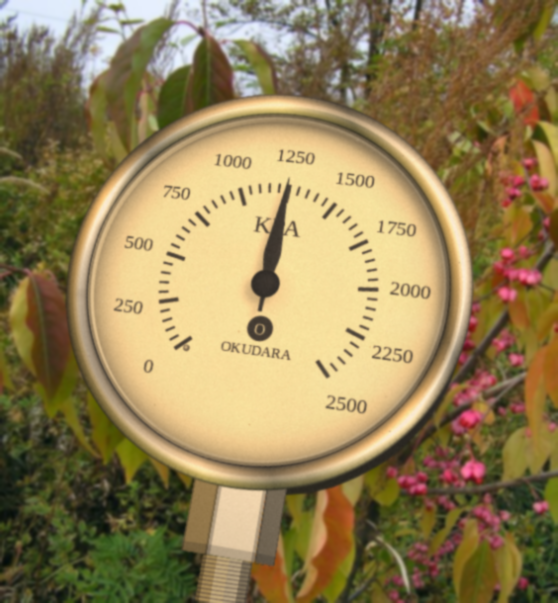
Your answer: 1250 kPa
